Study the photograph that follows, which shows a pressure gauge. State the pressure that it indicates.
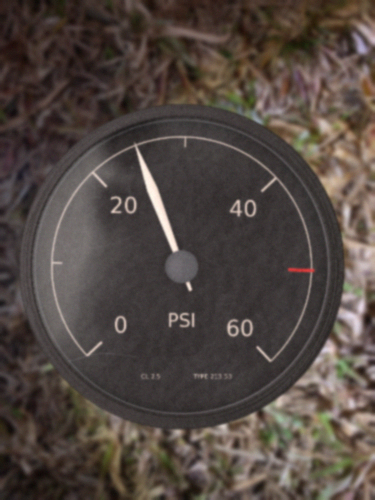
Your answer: 25 psi
